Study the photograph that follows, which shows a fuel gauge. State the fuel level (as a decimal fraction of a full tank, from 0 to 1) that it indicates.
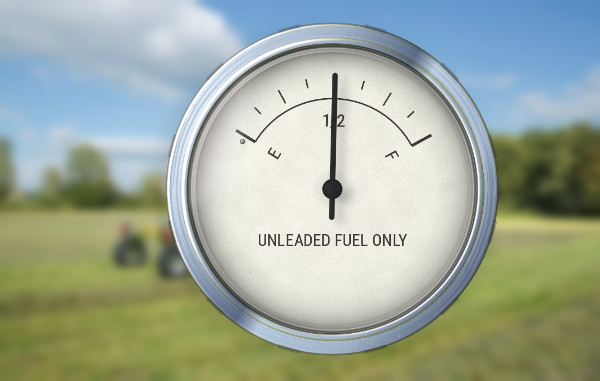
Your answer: 0.5
